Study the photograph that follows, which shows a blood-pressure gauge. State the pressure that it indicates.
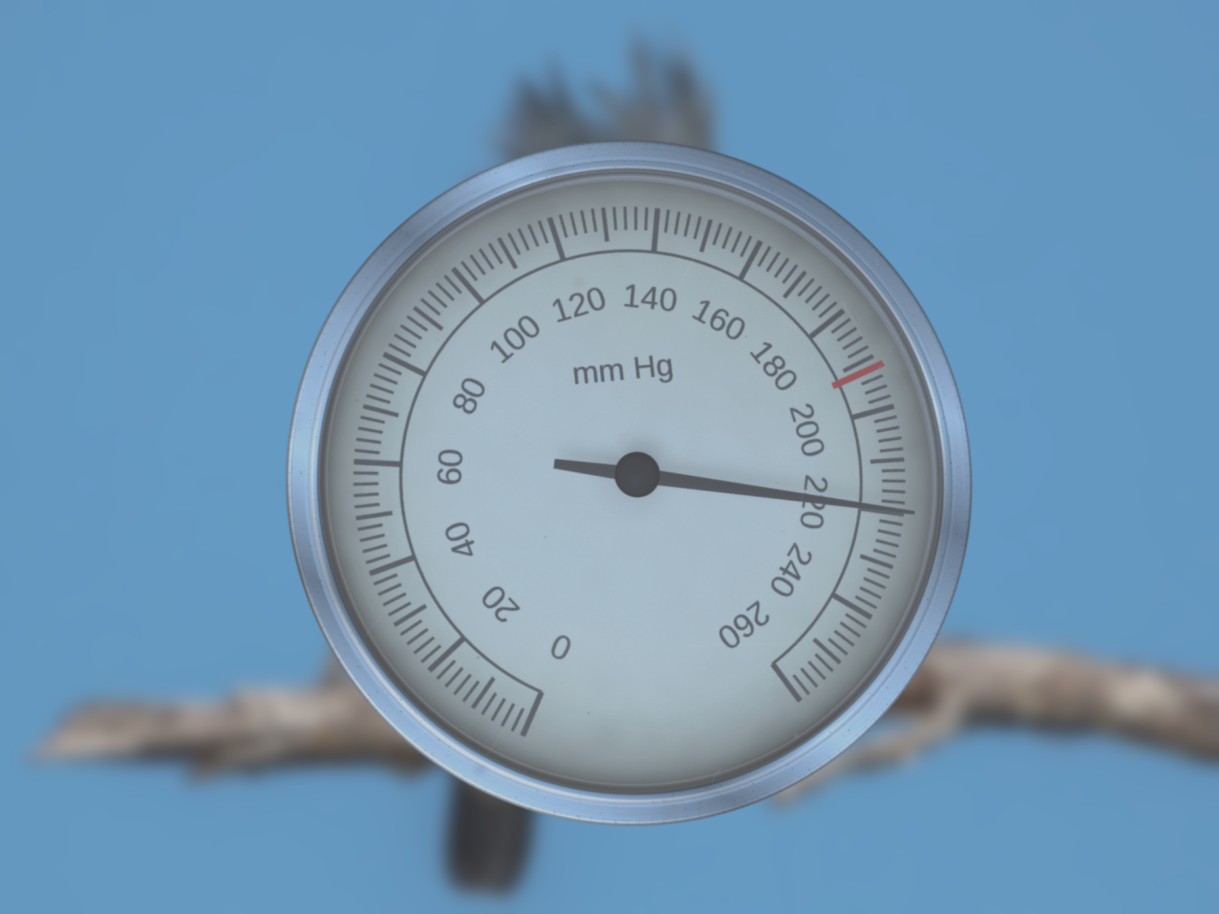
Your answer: 220 mmHg
